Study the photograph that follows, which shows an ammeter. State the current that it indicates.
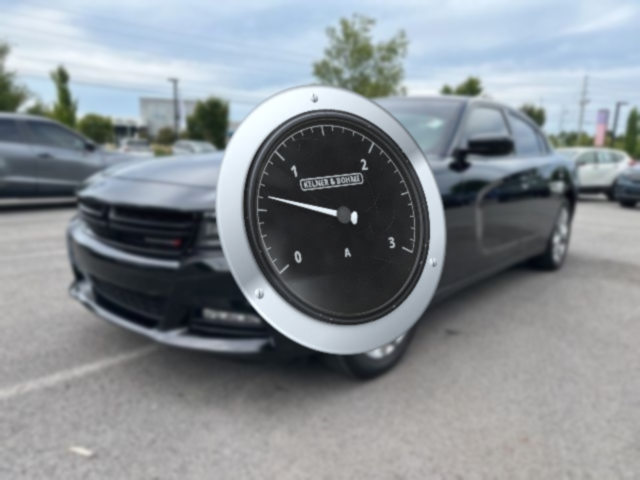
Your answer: 0.6 A
